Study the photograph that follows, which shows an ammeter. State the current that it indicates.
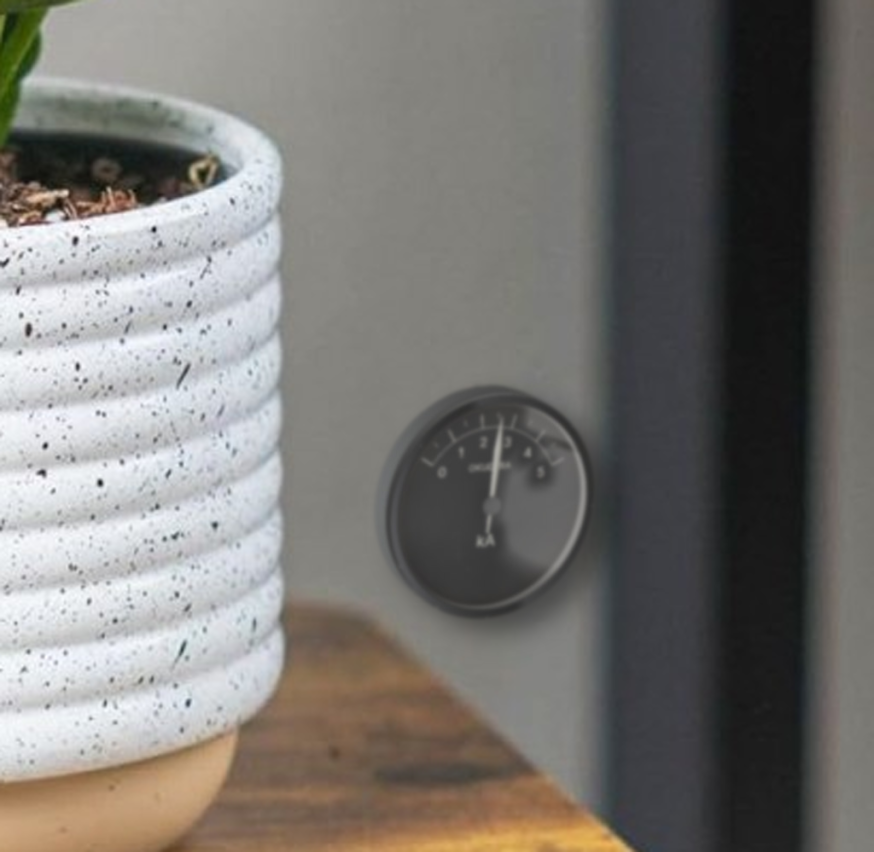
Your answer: 2.5 kA
